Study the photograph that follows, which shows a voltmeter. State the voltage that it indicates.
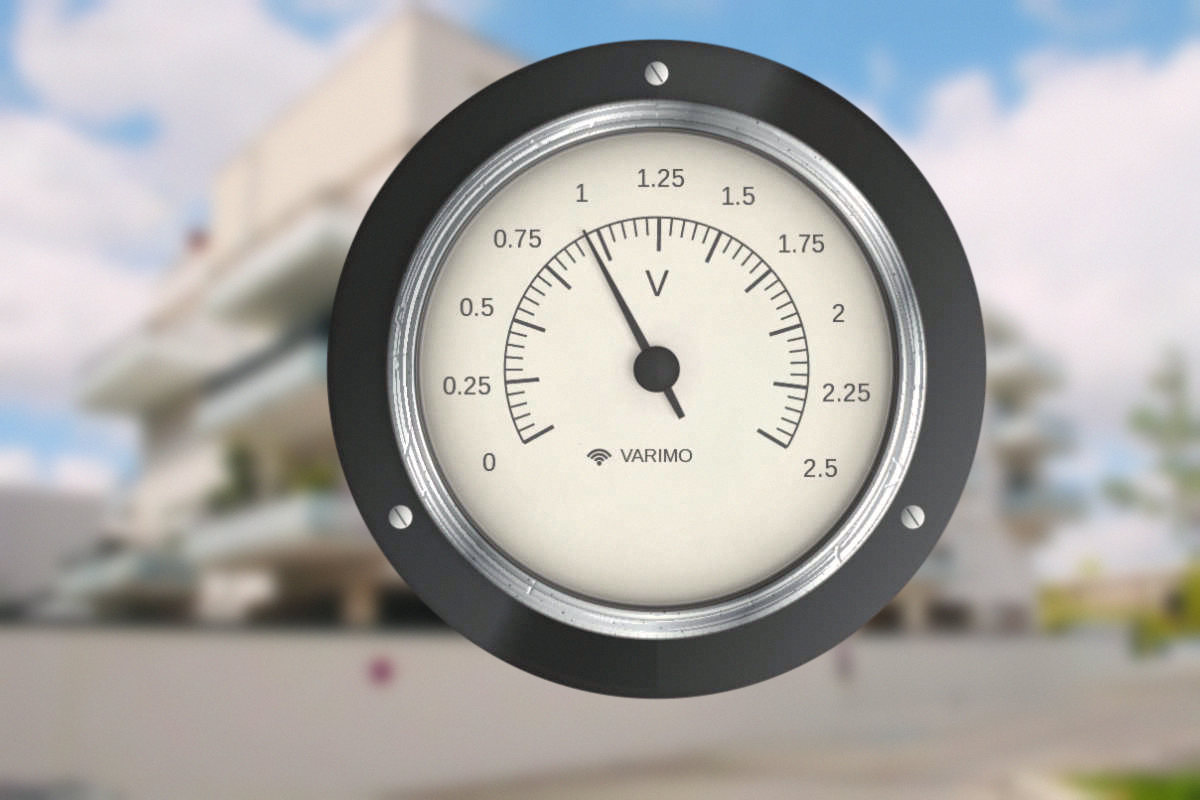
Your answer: 0.95 V
